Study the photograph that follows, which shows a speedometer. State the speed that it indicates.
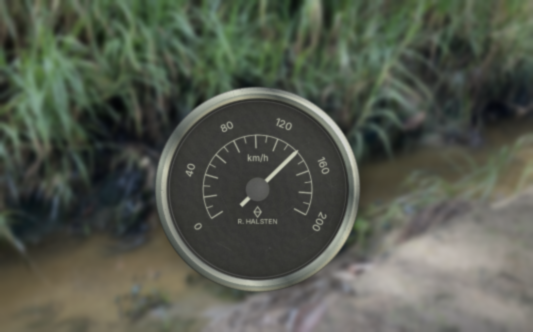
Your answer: 140 km/h
